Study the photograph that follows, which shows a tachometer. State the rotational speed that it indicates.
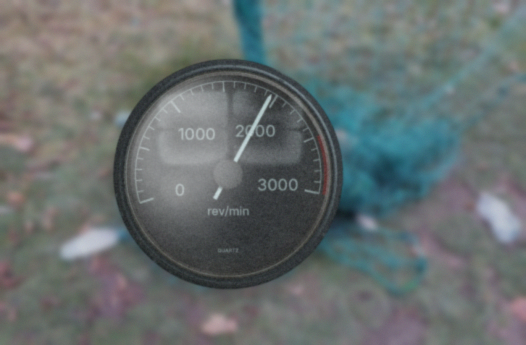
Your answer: 1950 rpm
